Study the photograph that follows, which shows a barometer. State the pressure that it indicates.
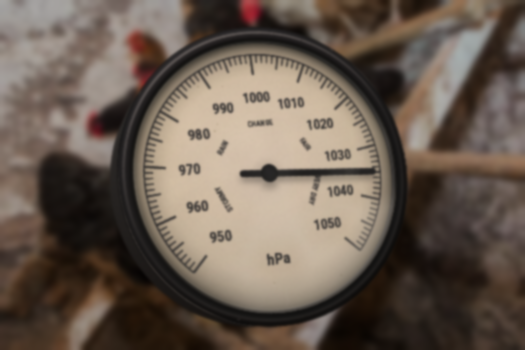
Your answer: 1035 hPa
